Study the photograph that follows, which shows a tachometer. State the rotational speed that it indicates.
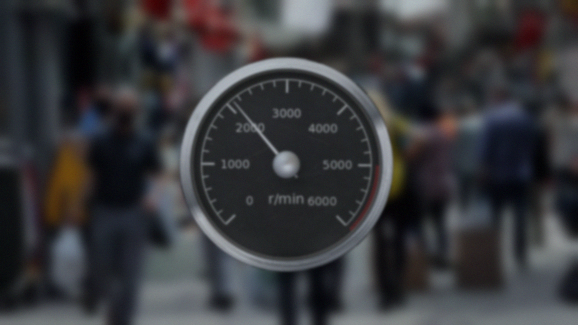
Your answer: 2100 rpm
